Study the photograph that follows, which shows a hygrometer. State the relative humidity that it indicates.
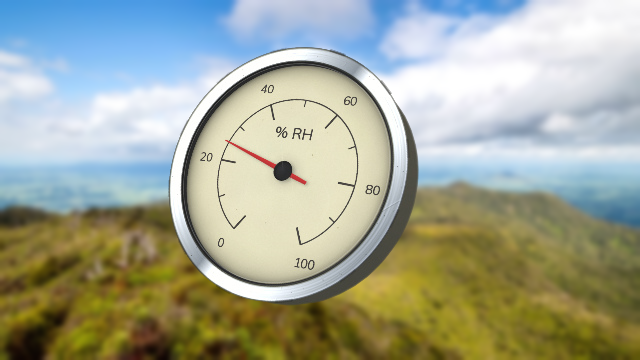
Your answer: 25 %
